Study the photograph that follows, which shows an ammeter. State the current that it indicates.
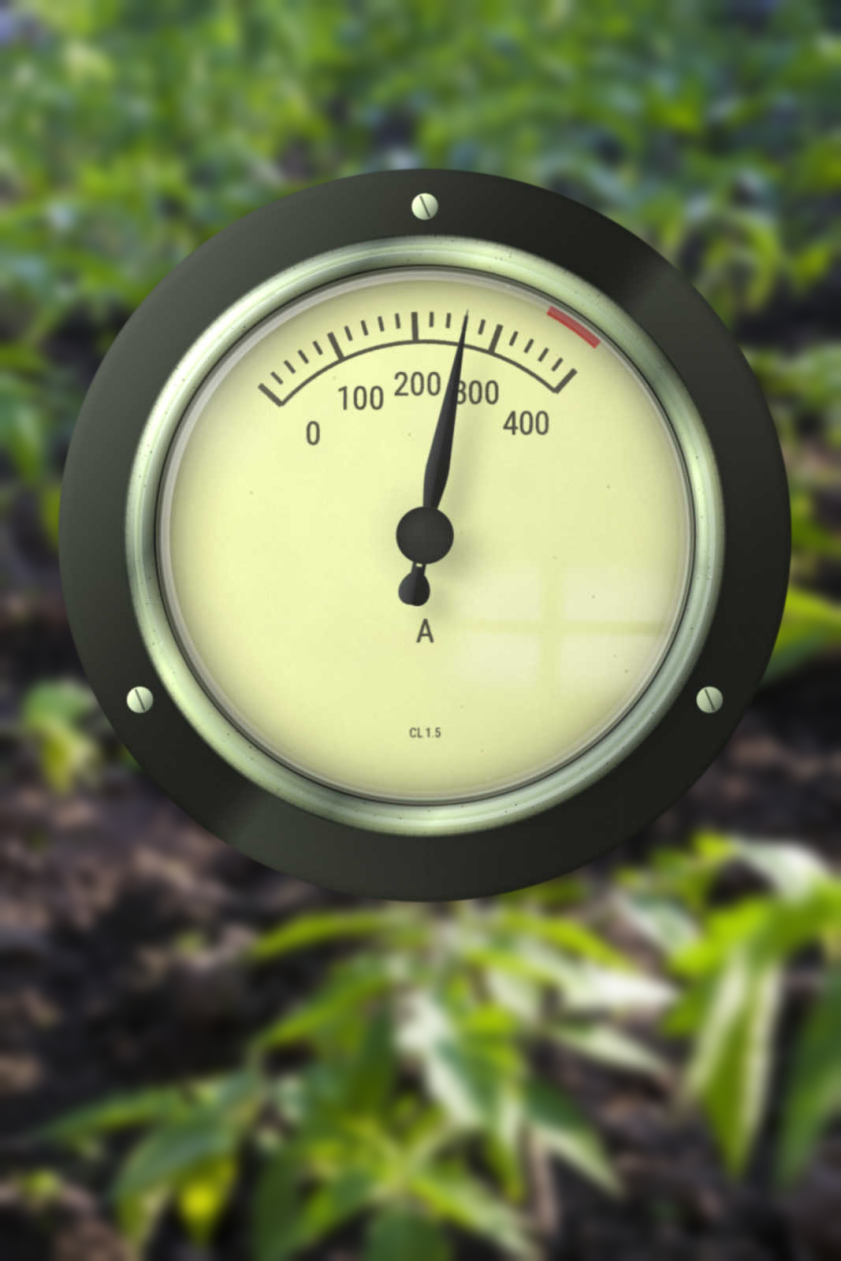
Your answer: 260 A
